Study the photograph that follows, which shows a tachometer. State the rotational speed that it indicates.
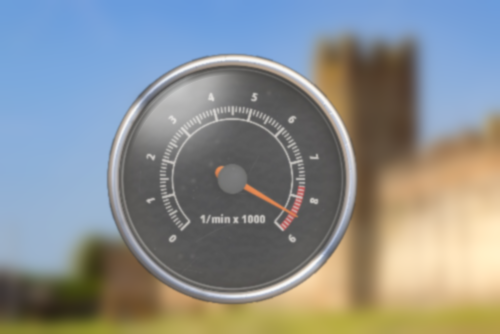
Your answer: 8500 rpm
